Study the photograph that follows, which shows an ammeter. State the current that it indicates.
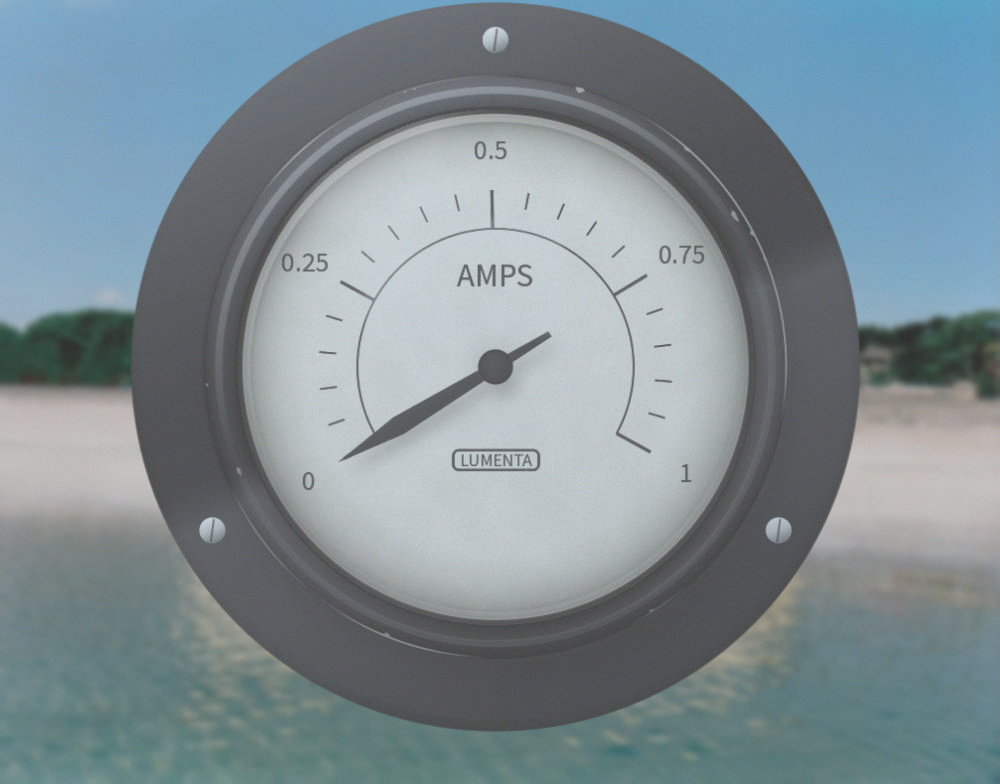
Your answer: 0 A
